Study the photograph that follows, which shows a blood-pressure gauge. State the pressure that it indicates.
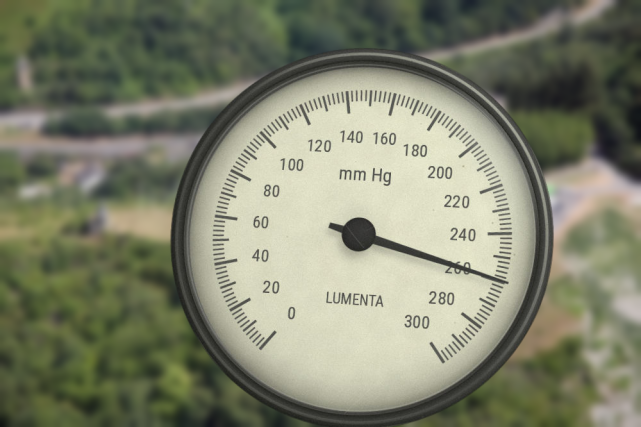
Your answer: 260 mmHg
